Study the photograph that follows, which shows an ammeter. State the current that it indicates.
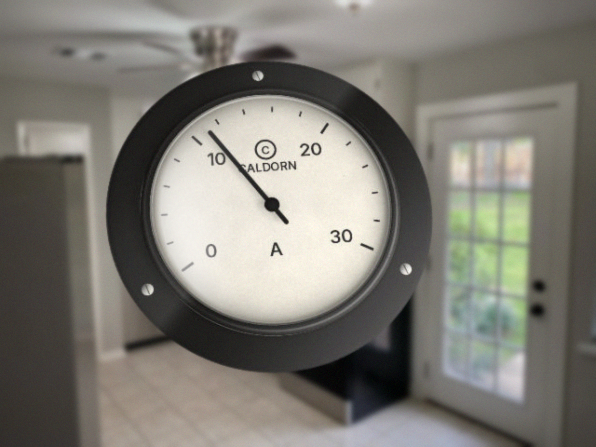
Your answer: 11 A
